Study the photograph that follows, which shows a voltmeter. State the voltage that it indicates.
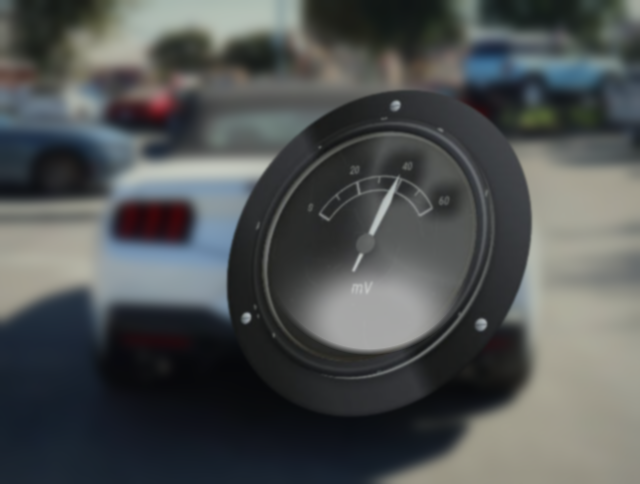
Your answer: 40 mV
